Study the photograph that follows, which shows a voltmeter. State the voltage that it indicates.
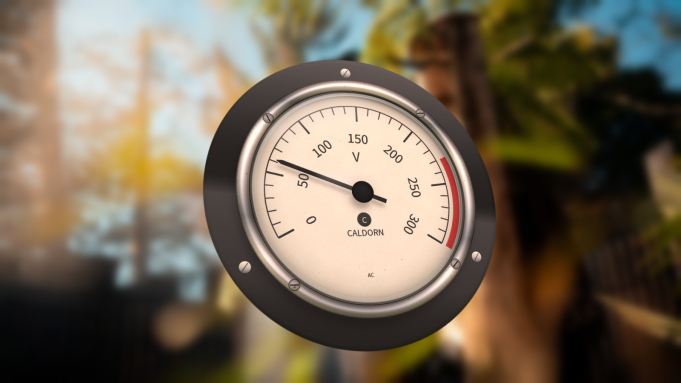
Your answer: 60 V
